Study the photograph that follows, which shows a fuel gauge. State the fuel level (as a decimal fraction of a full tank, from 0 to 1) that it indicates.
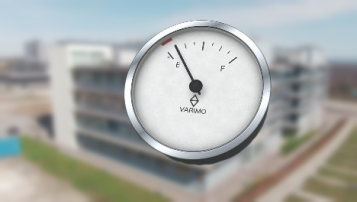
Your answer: 0.125
